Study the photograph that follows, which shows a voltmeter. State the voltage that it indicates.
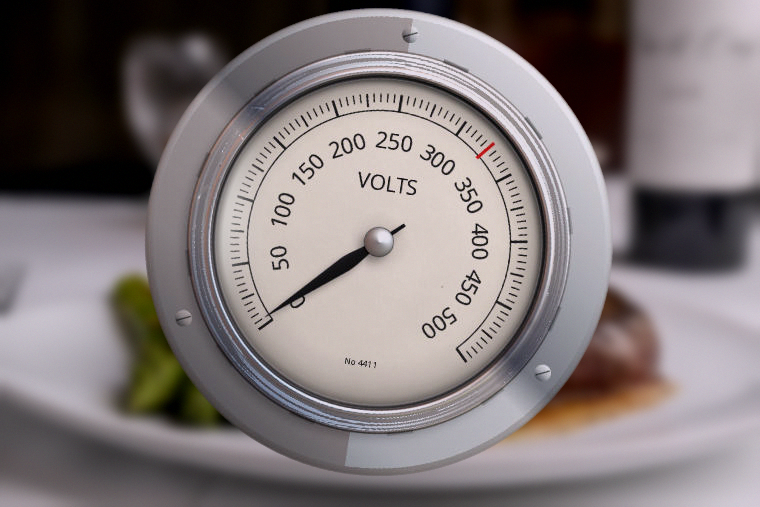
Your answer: 5 V
